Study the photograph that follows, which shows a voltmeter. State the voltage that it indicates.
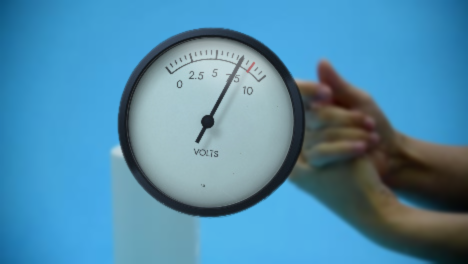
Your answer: 7.5 V
